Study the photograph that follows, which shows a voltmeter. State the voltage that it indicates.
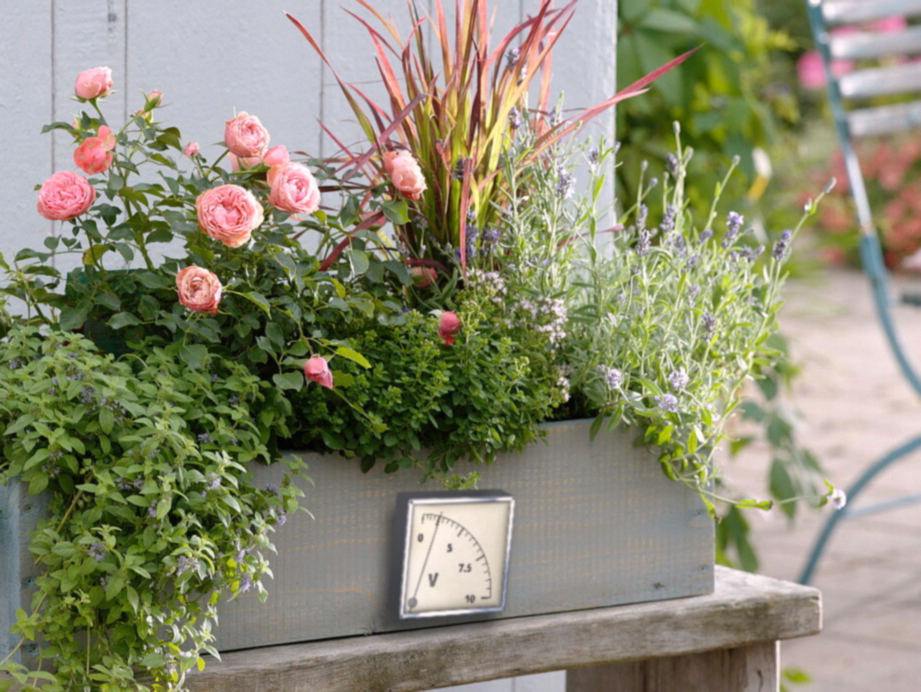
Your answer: 2.5 V
